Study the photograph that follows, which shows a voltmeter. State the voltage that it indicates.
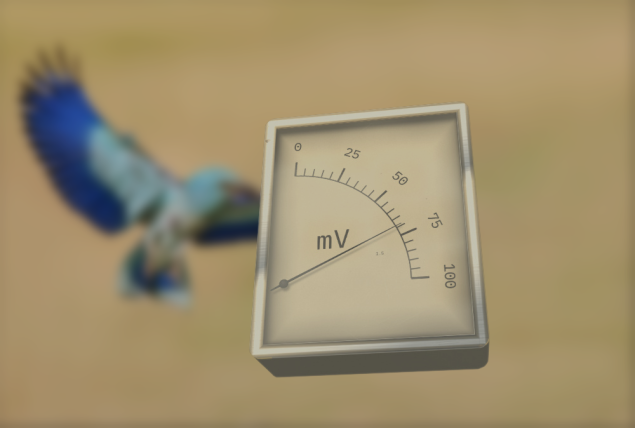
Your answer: 70 mV
